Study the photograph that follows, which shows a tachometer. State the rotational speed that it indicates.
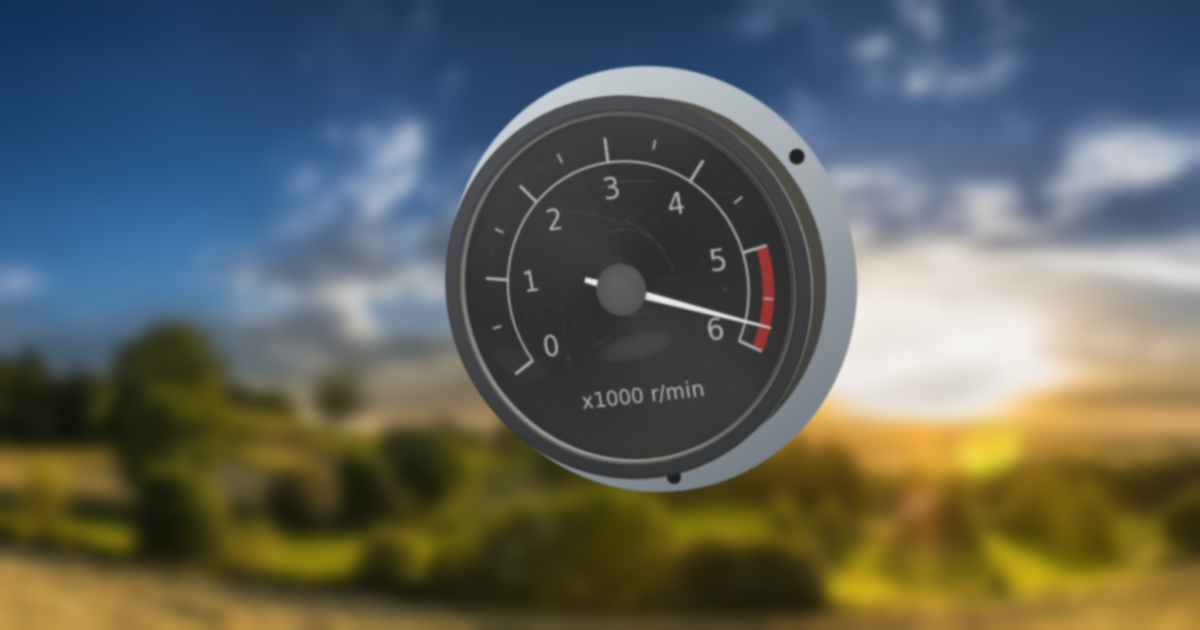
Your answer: 5750 rpm
